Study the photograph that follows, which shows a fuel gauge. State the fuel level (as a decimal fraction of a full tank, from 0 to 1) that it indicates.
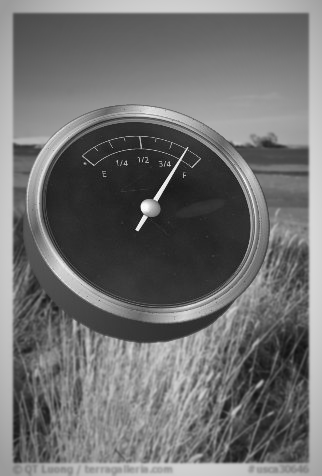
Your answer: 0.875
